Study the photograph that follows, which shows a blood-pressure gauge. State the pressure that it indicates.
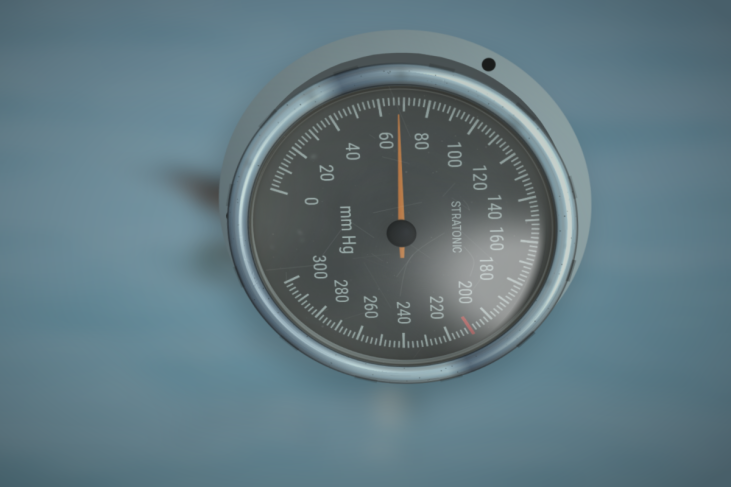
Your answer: 68 mmHg
